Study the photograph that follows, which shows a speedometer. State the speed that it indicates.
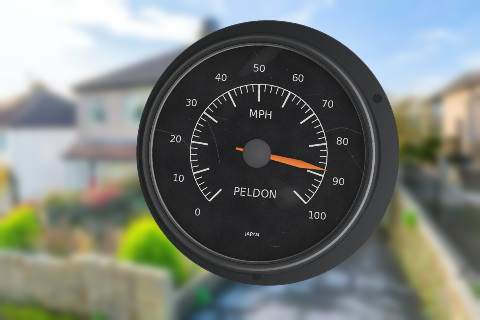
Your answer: 88 mph
